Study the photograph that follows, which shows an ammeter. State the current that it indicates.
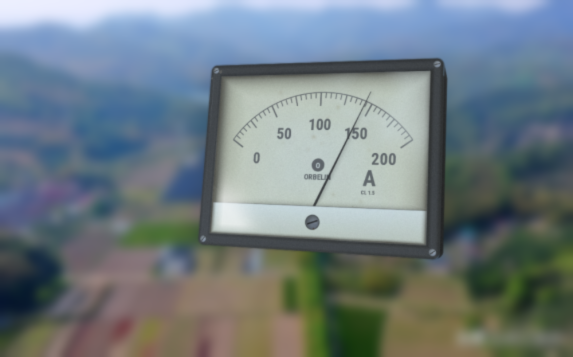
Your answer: 145 A
